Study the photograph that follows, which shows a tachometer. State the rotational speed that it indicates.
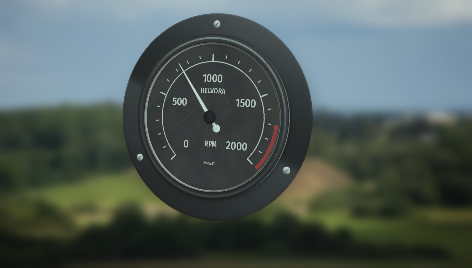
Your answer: 750 rpm
